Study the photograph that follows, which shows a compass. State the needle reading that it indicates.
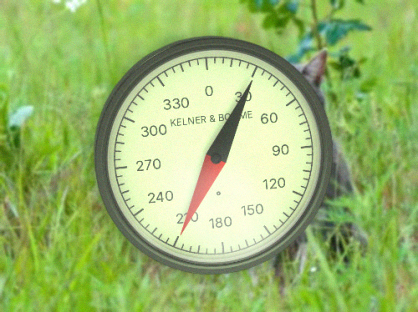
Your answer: 210 °
